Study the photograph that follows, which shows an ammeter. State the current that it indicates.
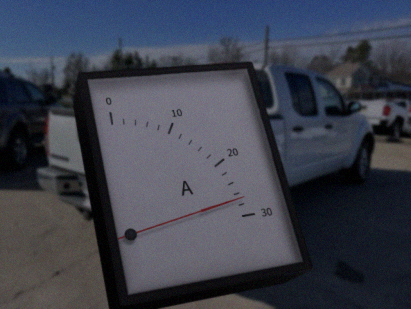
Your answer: 27 A
